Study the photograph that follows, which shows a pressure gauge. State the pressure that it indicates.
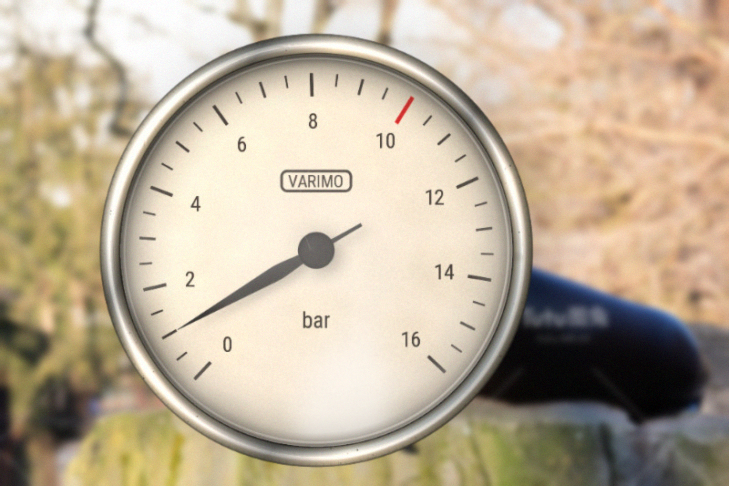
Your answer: 1 bar
